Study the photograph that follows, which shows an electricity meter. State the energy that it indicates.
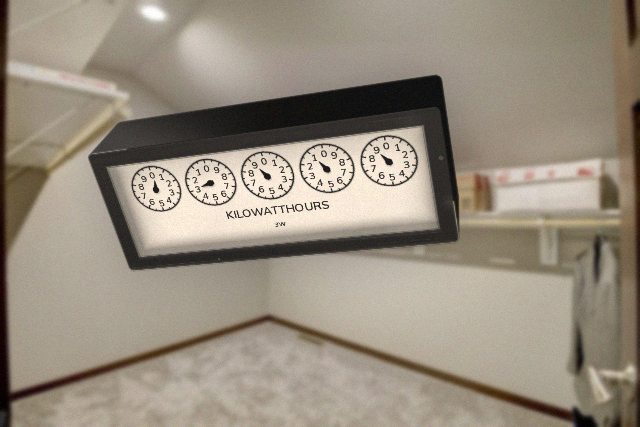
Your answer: 2909 kWh
